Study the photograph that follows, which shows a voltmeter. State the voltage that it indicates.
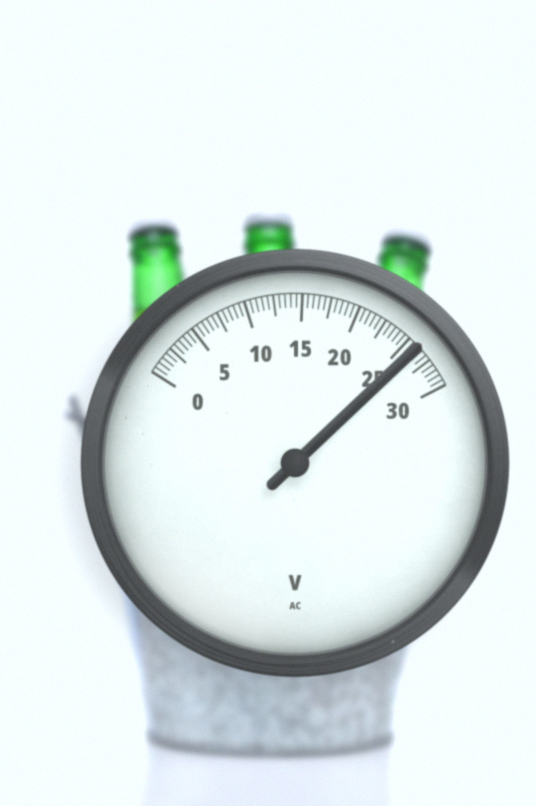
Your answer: 26 V
